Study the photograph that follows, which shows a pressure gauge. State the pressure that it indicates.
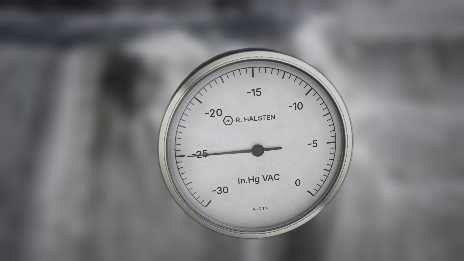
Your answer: -25 inHg
